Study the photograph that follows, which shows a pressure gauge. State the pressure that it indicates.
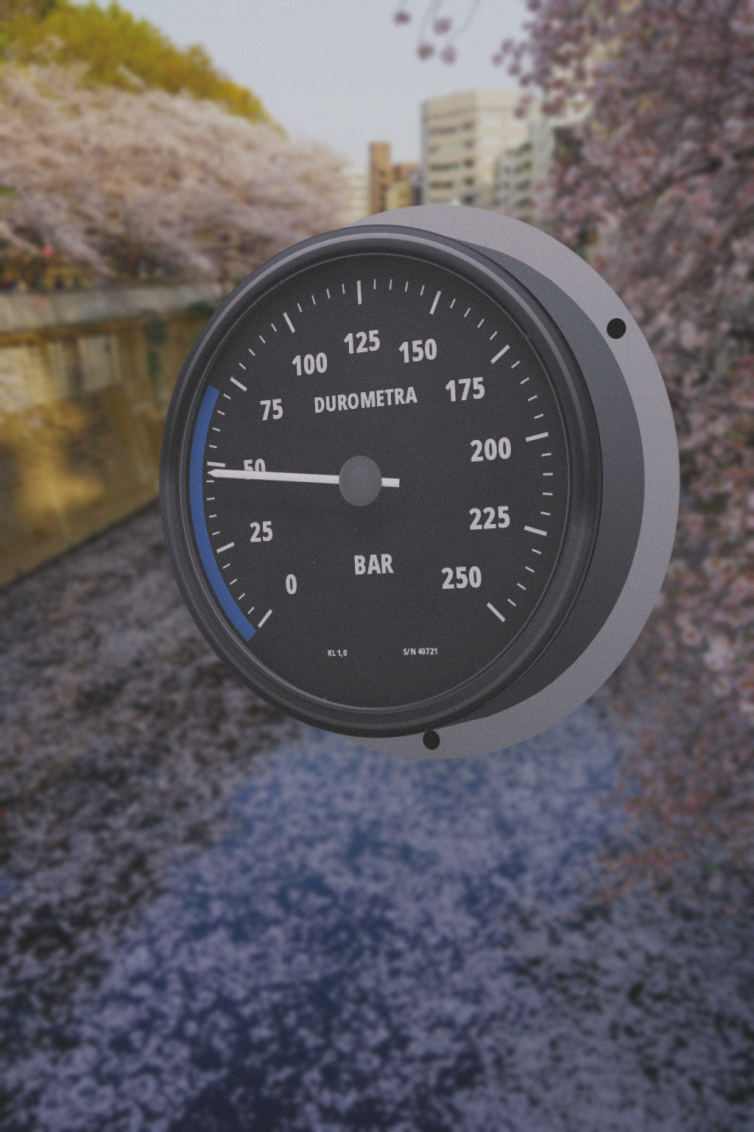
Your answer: 47.5 bar
